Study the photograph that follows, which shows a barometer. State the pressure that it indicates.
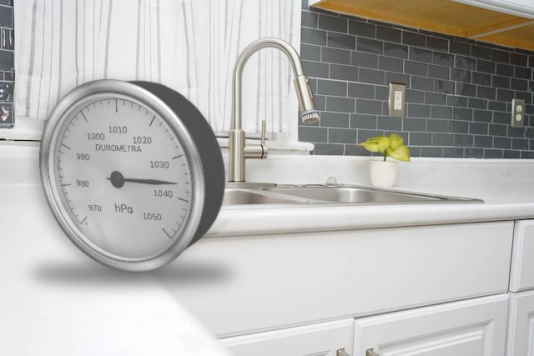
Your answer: 1036 hPa
